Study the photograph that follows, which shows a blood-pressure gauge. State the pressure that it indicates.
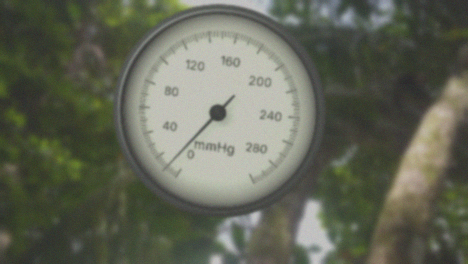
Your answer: 10 mmHg
